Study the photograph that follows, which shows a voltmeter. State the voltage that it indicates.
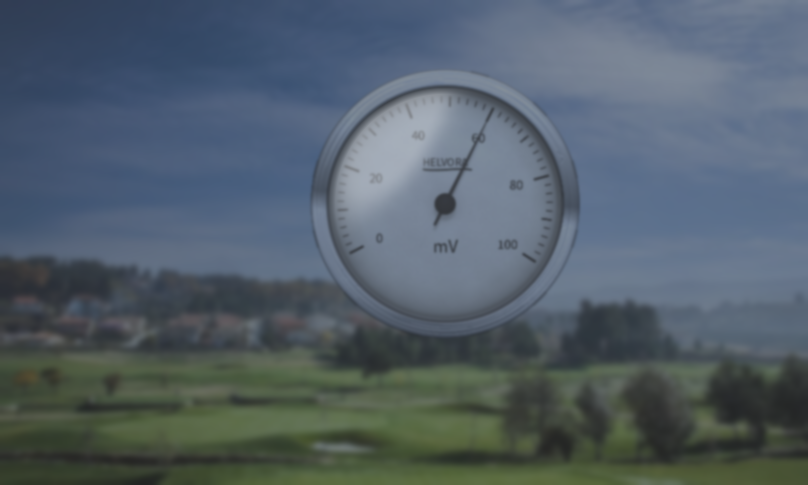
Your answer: 60 mV
